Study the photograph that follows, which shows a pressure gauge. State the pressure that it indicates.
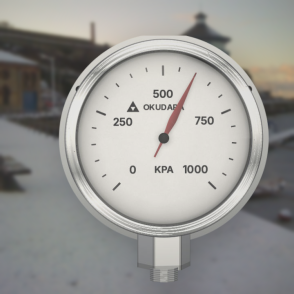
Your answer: 600 kPa
